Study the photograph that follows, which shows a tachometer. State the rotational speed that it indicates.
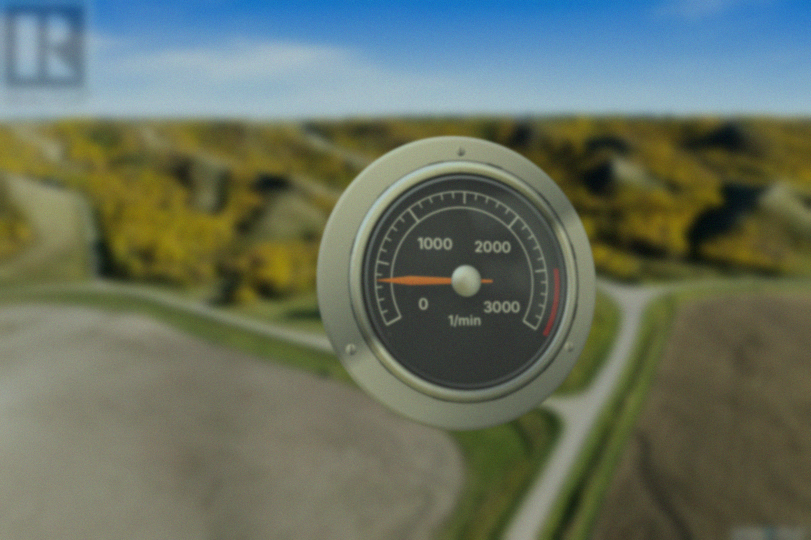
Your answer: 350 rpm
